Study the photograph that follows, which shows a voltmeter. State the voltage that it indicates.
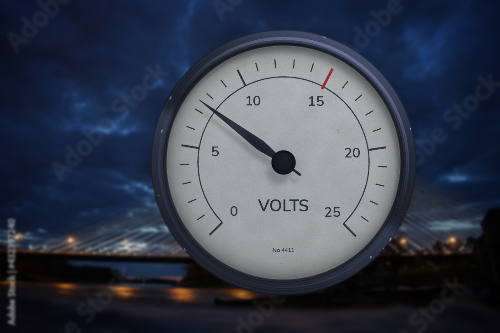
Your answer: 7.5 V
